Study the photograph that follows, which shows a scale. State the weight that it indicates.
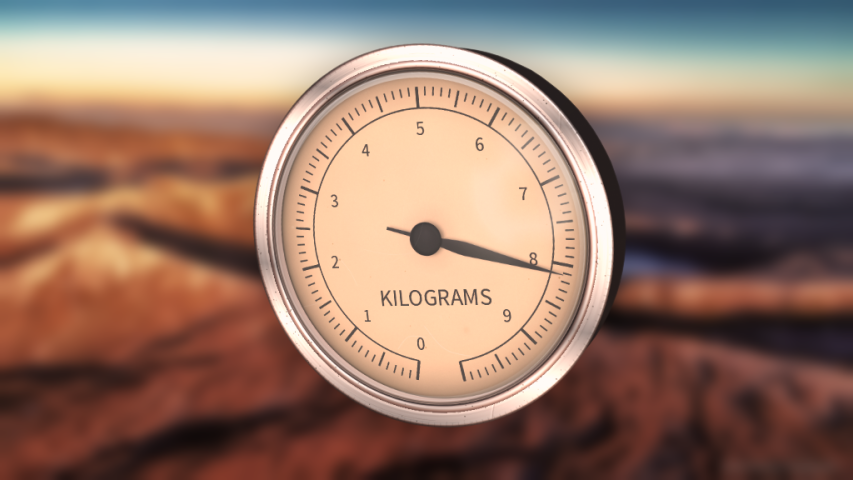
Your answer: 8.1 kg
